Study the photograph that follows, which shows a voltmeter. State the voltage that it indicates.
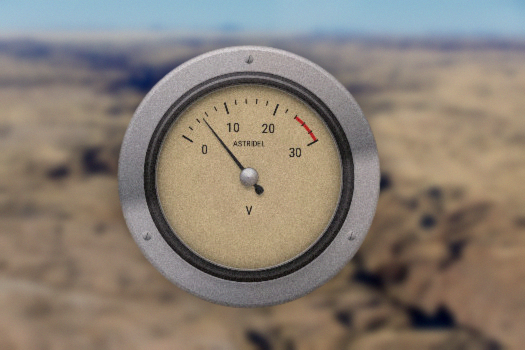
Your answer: 5 V
